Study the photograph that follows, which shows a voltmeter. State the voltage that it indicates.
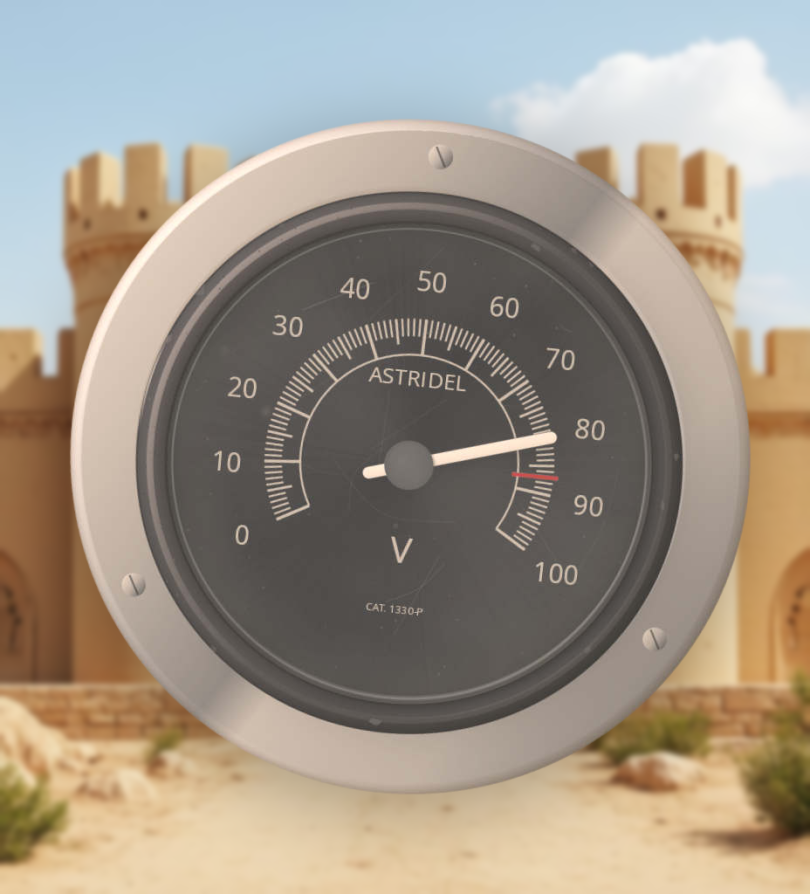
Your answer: 80 V
